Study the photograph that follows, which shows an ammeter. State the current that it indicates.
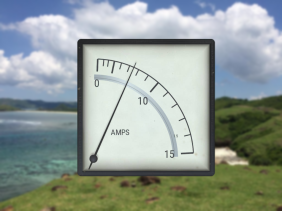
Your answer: 7.5 A
